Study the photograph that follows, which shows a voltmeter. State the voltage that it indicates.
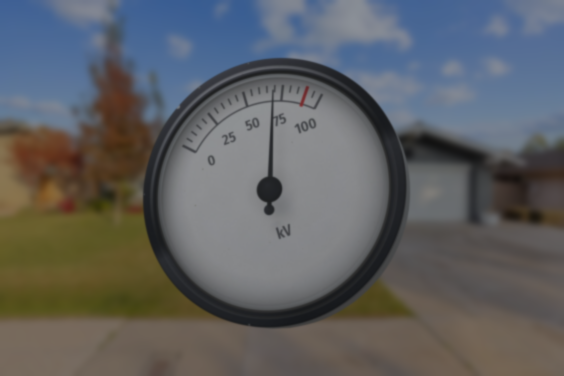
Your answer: 70 kV
